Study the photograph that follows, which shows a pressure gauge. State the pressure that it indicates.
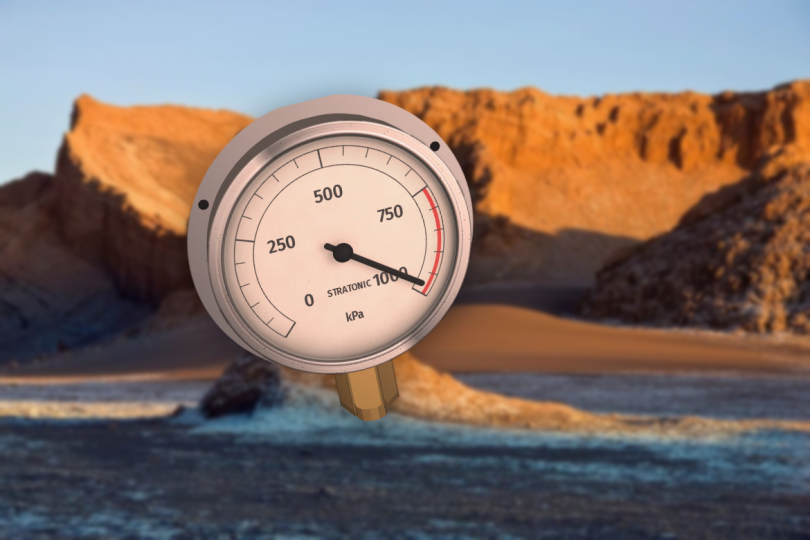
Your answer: 975 kPa
